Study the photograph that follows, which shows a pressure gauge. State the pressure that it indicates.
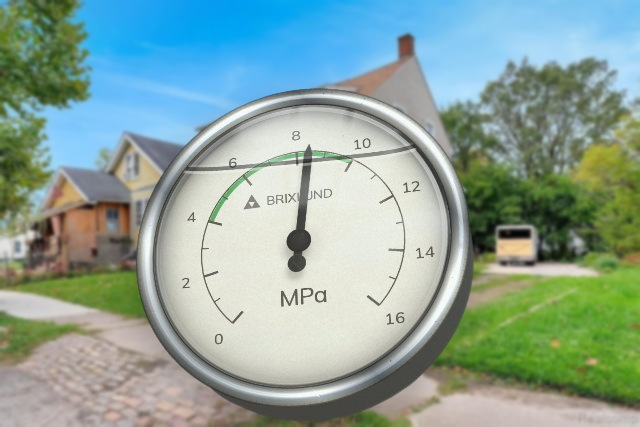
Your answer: 8.5 MPa
